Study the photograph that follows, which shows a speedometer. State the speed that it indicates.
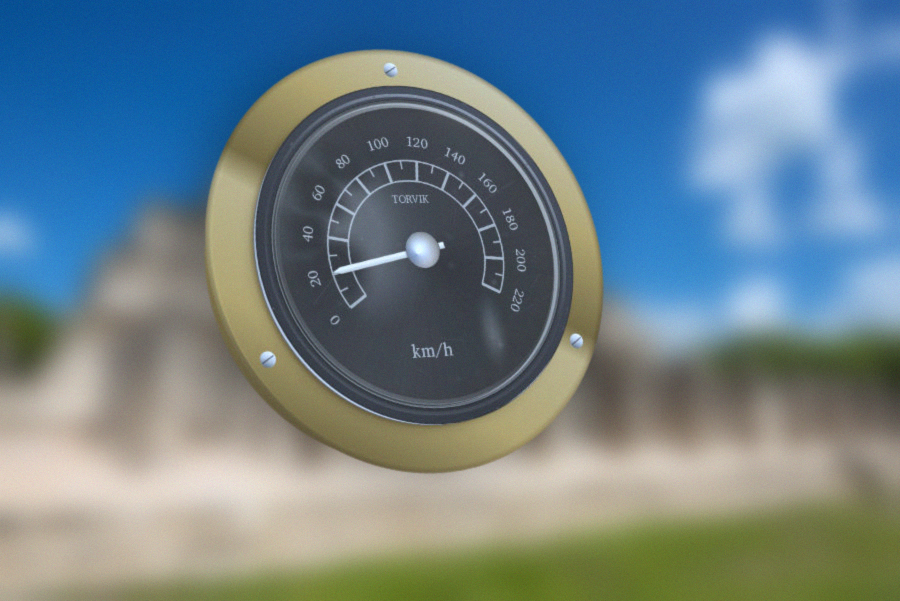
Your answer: 20 km/h
